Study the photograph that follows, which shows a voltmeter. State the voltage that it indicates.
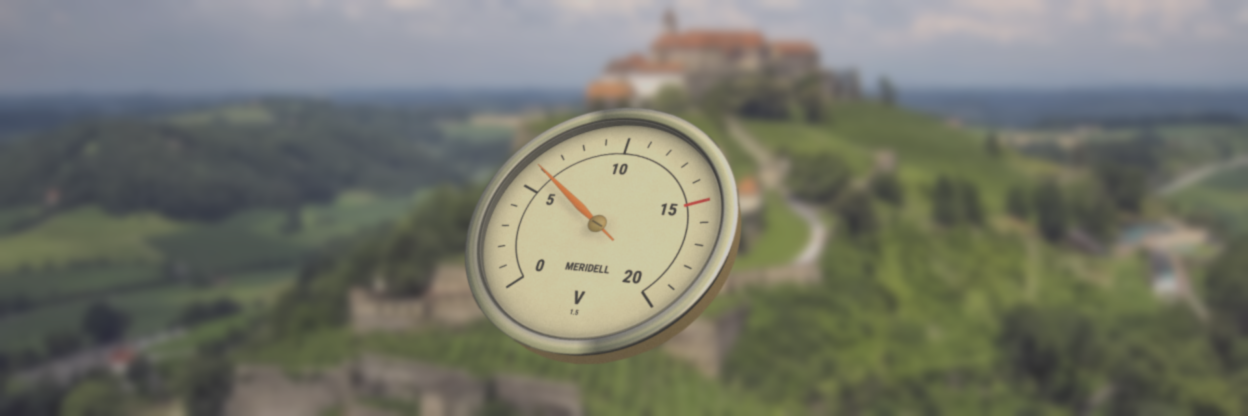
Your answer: 6 V
